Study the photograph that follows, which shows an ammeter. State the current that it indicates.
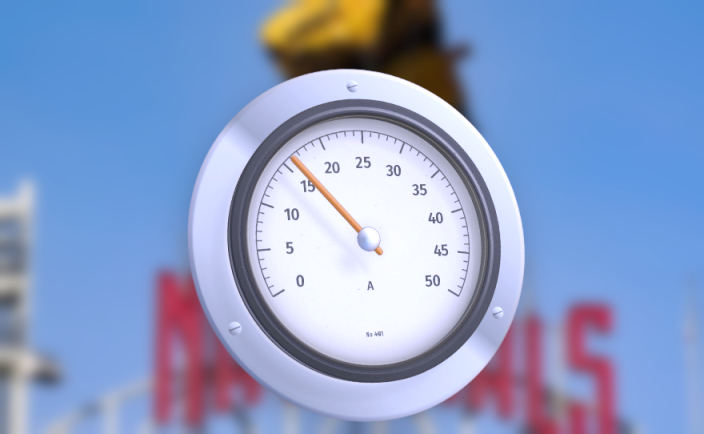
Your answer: 16 A
